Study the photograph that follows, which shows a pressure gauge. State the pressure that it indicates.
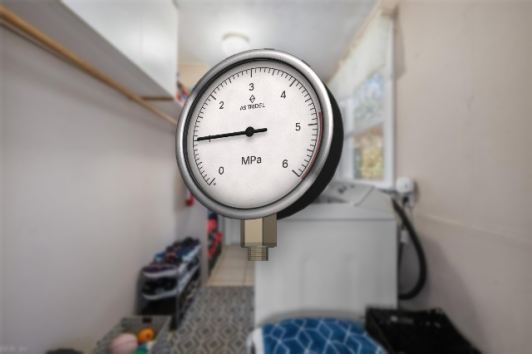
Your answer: 1 MPa
